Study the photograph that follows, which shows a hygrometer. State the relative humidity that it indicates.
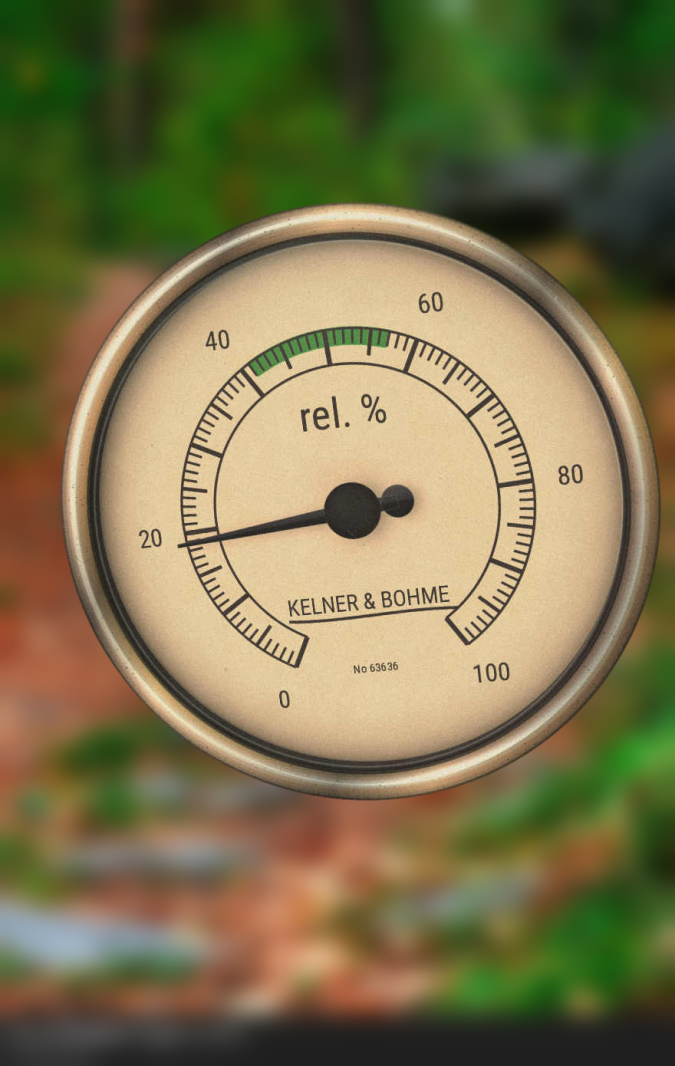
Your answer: 19 %
